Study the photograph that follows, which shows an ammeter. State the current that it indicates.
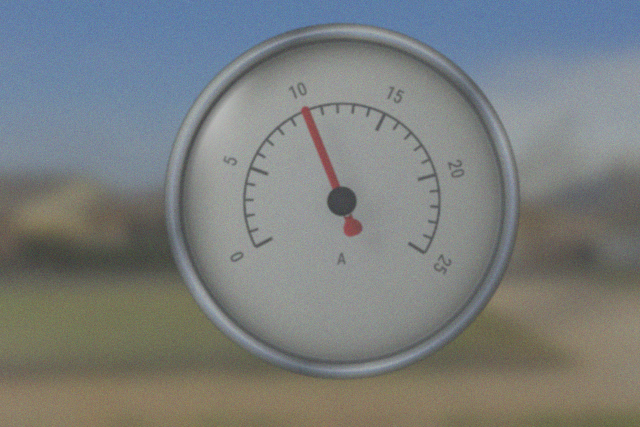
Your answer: 10 A
